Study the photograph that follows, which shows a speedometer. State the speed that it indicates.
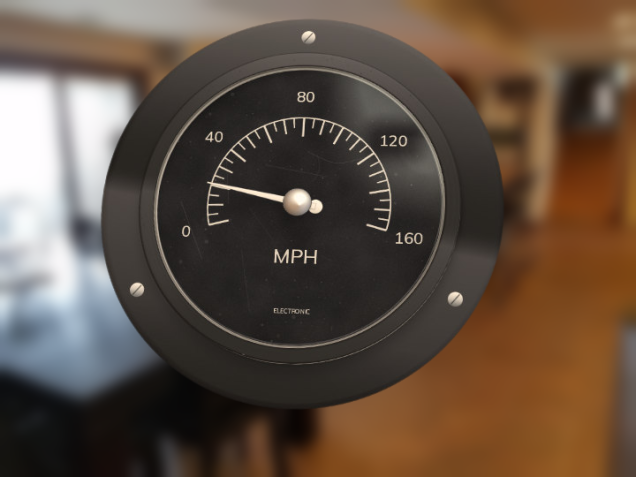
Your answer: 20 mph
